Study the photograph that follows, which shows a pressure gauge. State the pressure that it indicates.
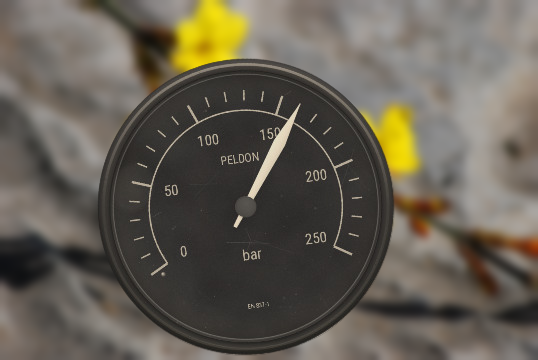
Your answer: 160 bar
